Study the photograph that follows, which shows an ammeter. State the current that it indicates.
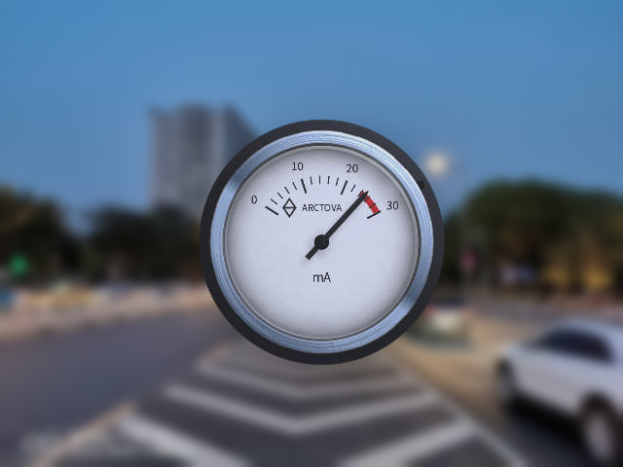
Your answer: 25 mA
